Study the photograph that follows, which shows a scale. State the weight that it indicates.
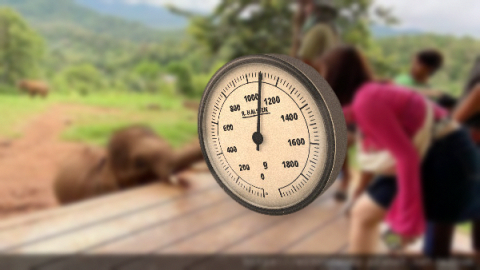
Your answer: 1100 g
